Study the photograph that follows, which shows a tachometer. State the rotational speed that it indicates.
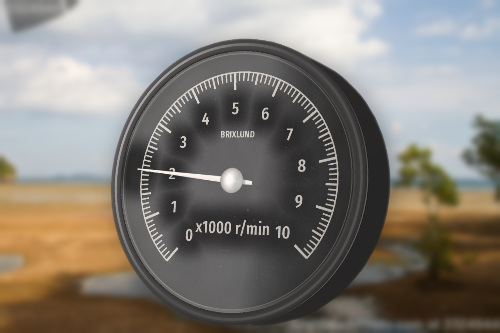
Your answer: 2000 rpm
